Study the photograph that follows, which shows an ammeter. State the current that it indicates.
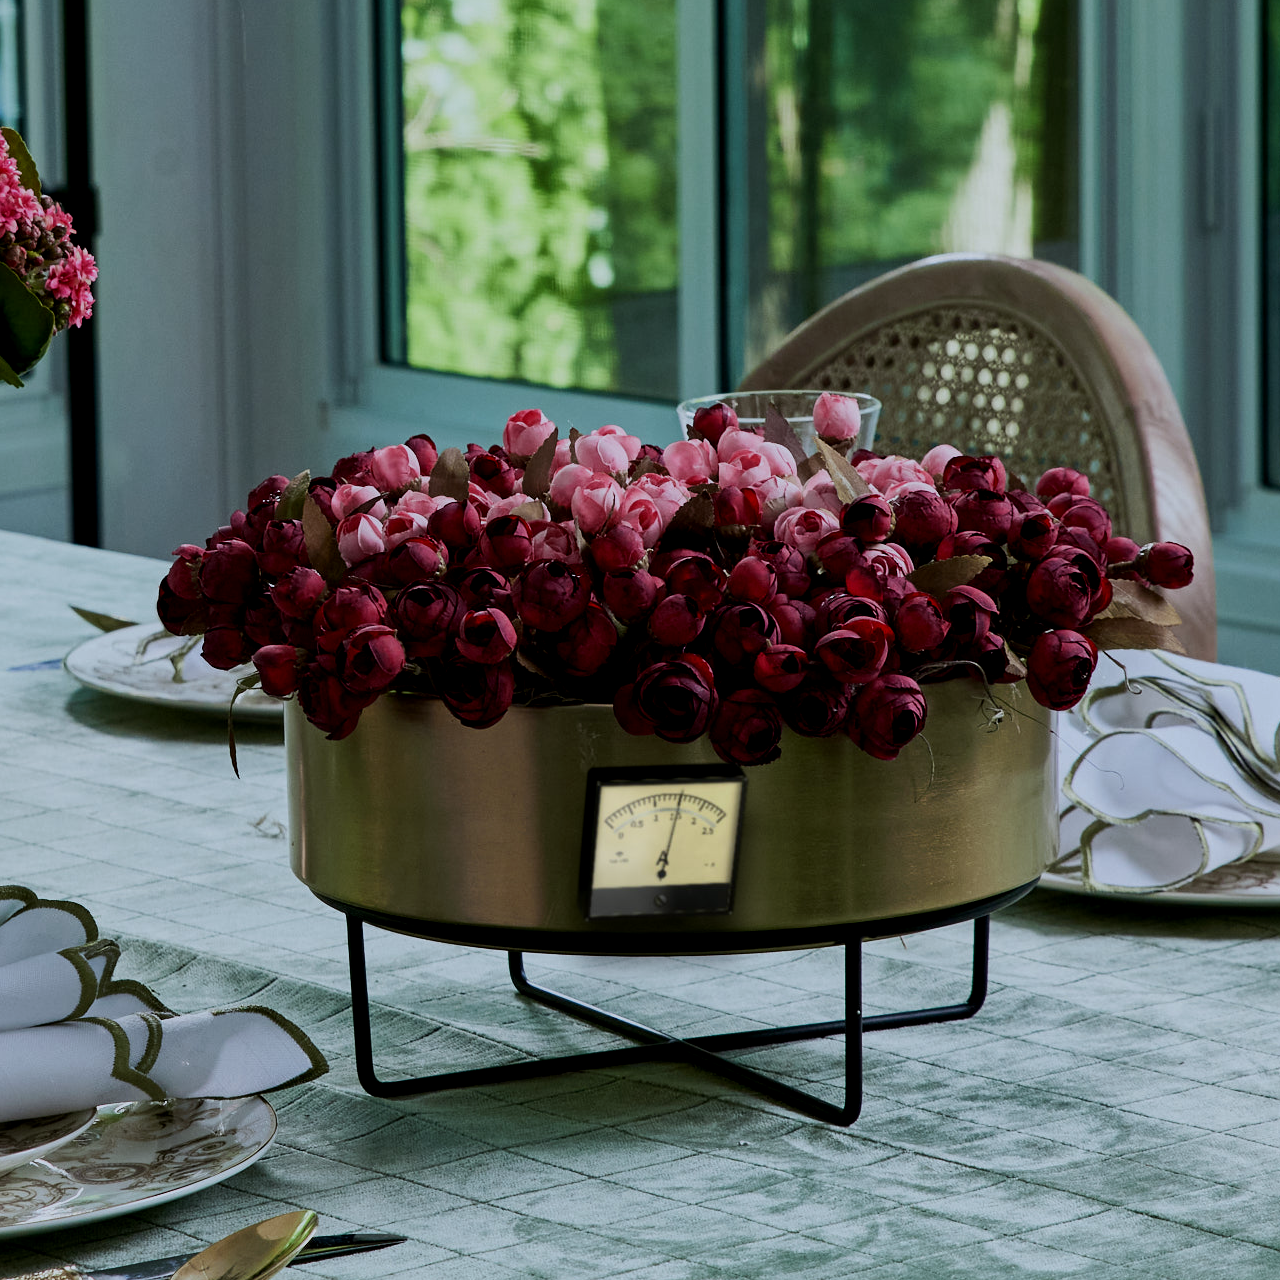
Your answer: 1.5 A
